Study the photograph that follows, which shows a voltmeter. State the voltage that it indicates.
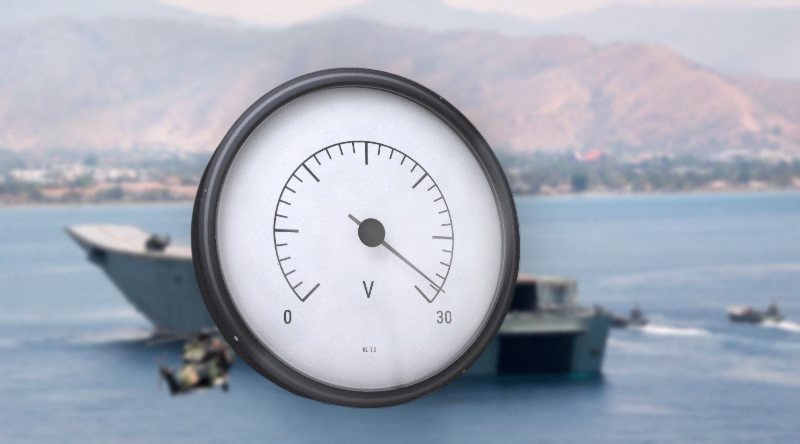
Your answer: 29 V
